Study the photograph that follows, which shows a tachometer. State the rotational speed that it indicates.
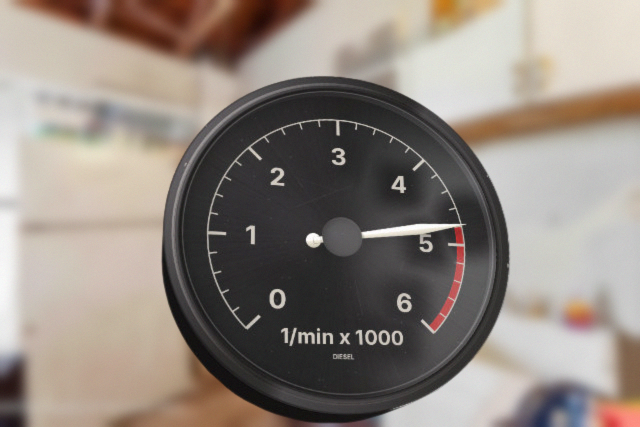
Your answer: 4800 rpm
